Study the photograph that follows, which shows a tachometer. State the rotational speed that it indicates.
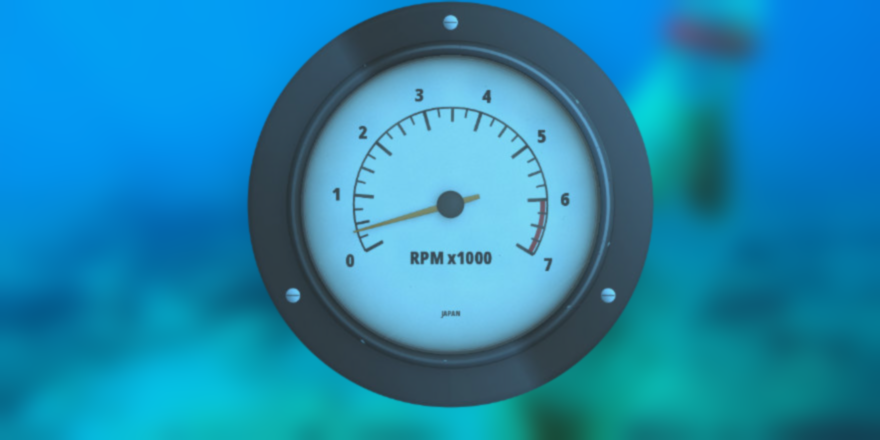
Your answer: 375 rpm
